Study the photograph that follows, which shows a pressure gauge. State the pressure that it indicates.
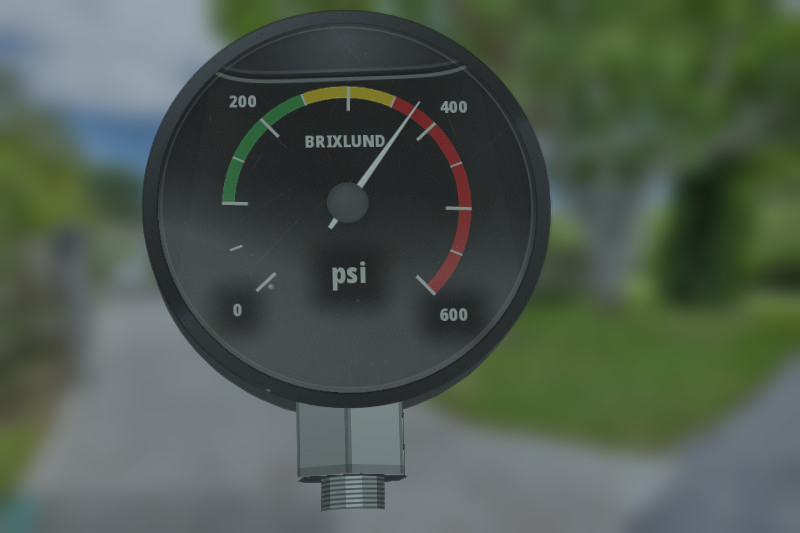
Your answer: 375 psi
